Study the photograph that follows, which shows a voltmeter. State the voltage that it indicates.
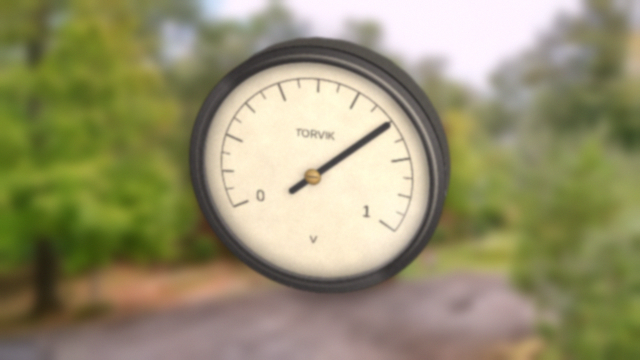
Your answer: 0.7 V
